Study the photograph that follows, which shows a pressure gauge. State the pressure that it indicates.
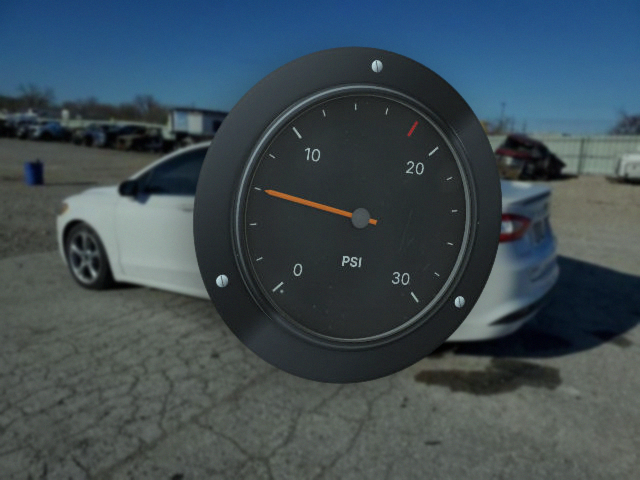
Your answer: 6 psi
